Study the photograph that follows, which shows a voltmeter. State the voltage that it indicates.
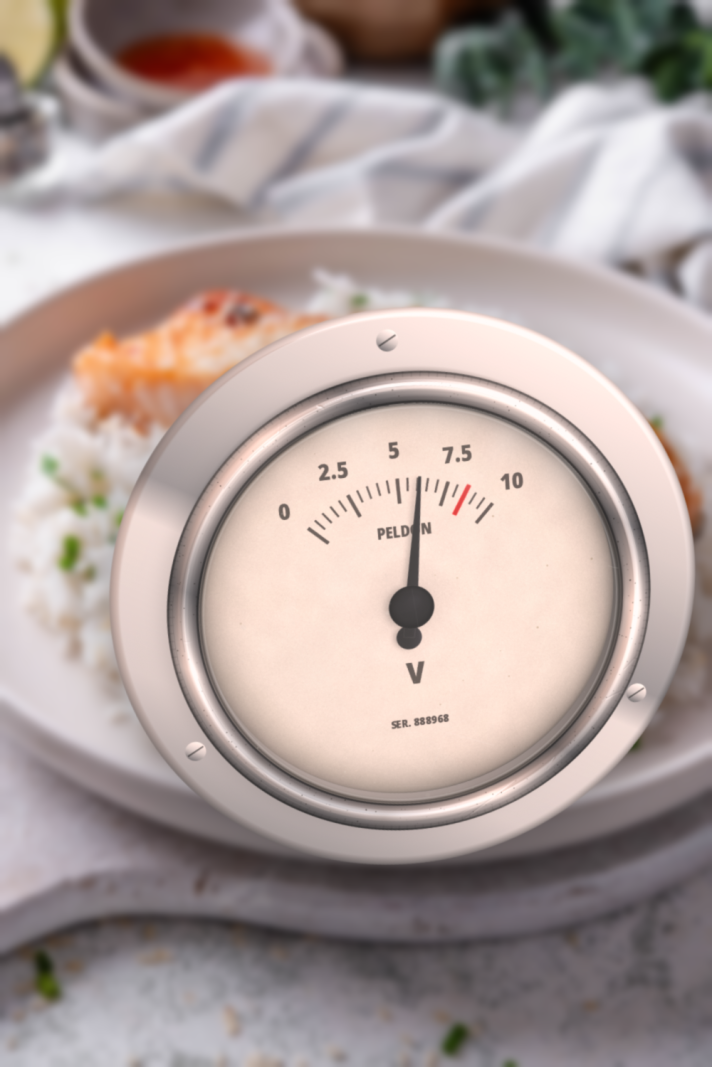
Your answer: 6 V
